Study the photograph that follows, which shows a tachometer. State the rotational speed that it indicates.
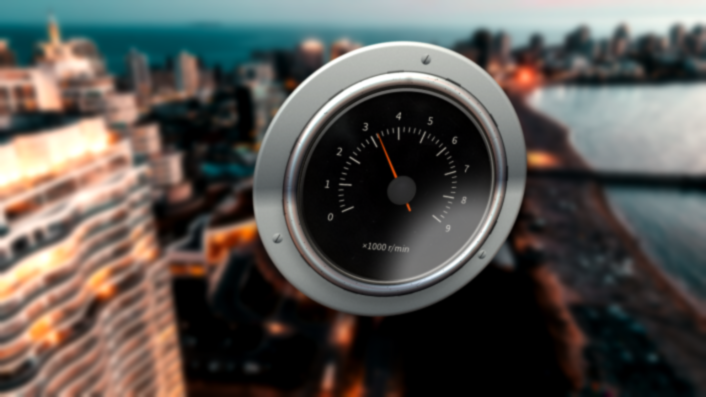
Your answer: 3200 rpm
